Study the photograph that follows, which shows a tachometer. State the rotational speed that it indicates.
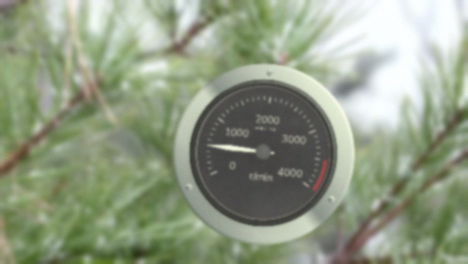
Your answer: 500 rpm
